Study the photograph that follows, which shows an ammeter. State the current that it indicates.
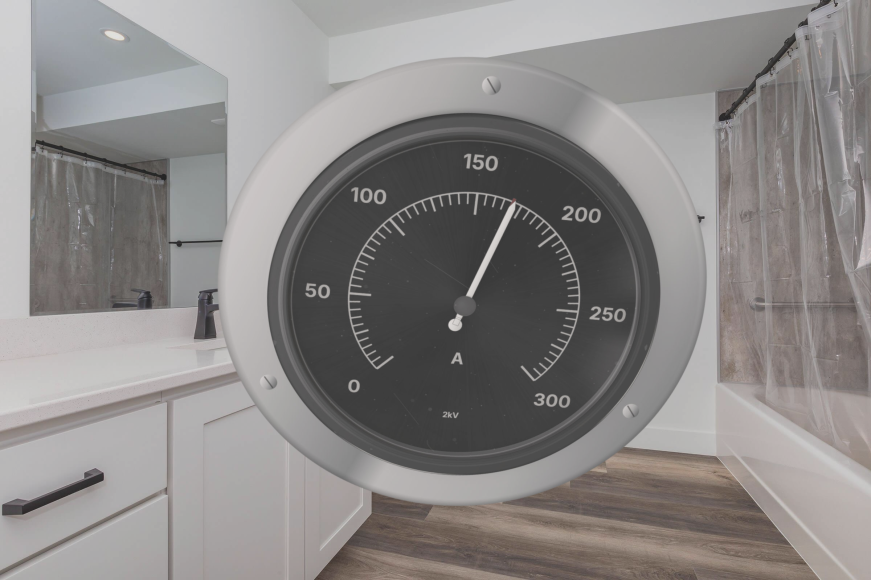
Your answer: 170 A
